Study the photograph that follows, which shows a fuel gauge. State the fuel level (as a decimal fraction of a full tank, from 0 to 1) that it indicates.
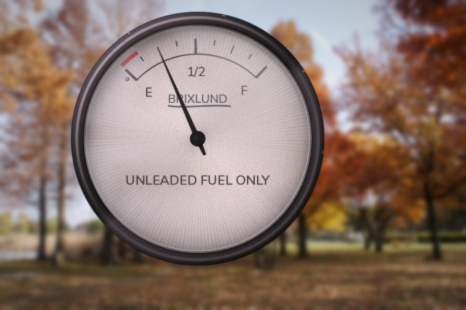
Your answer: 0.25
